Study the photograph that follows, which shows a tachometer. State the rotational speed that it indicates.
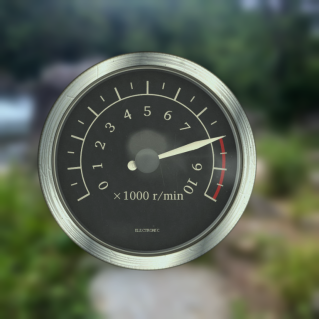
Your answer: 8000 rpm
